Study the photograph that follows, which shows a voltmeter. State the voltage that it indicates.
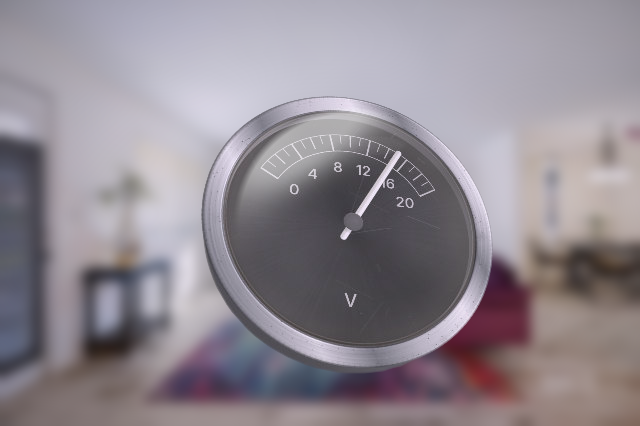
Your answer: 15 V
